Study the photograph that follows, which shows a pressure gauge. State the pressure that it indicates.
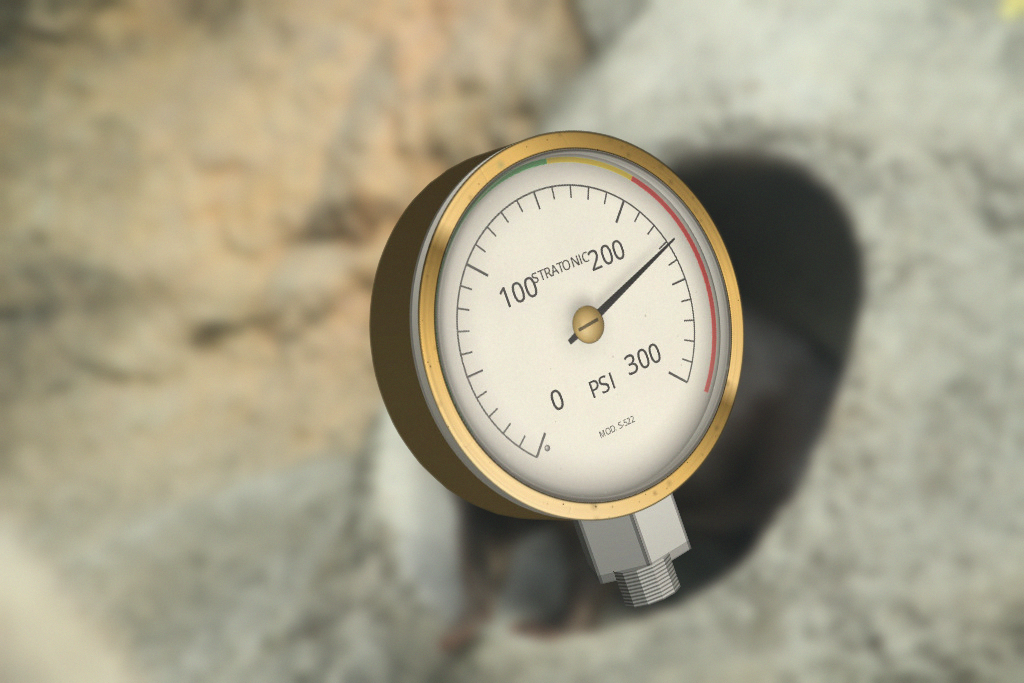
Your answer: 230 psi
